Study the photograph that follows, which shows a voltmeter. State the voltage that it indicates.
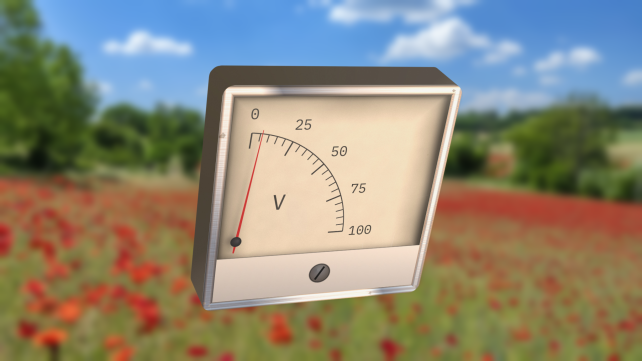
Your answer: 5 V
